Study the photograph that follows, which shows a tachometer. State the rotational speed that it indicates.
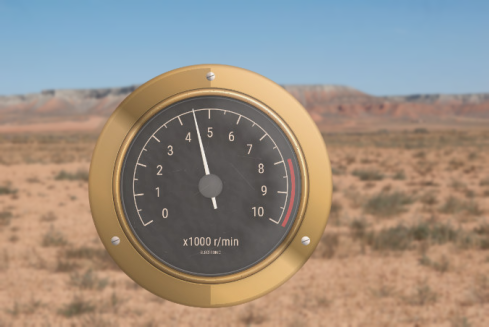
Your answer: 4500 rpm
